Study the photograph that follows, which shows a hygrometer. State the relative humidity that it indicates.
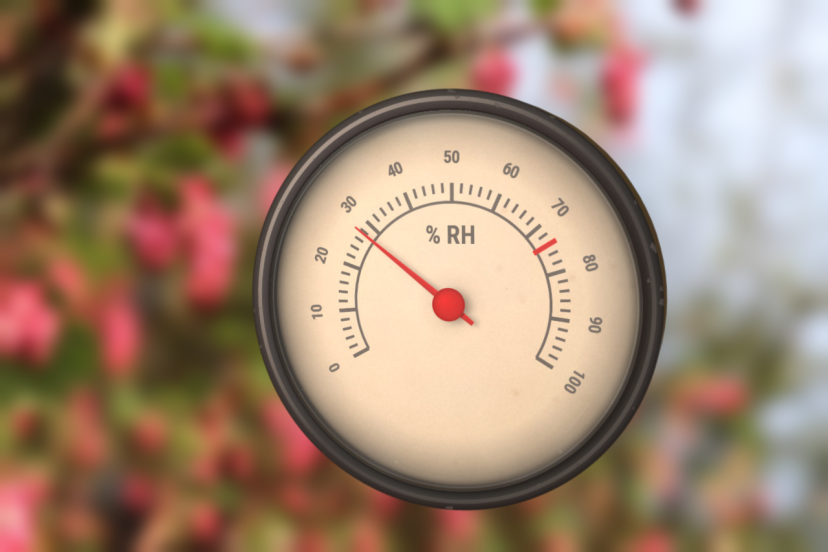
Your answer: 28 %
